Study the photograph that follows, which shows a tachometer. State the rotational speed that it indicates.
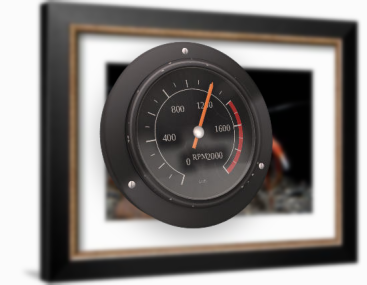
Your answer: 1200 rpm
